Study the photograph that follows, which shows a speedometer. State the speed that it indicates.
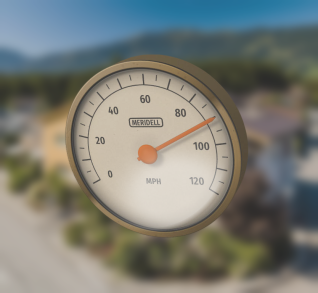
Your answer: 90 mph
